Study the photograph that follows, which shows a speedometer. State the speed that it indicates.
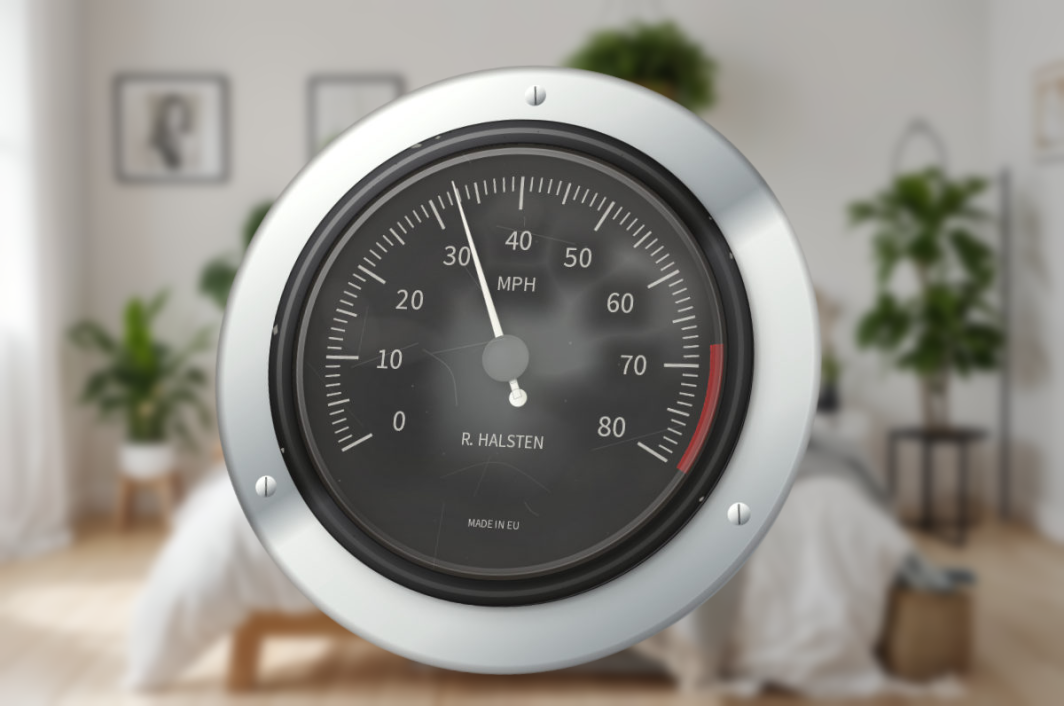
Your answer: 33 mph
